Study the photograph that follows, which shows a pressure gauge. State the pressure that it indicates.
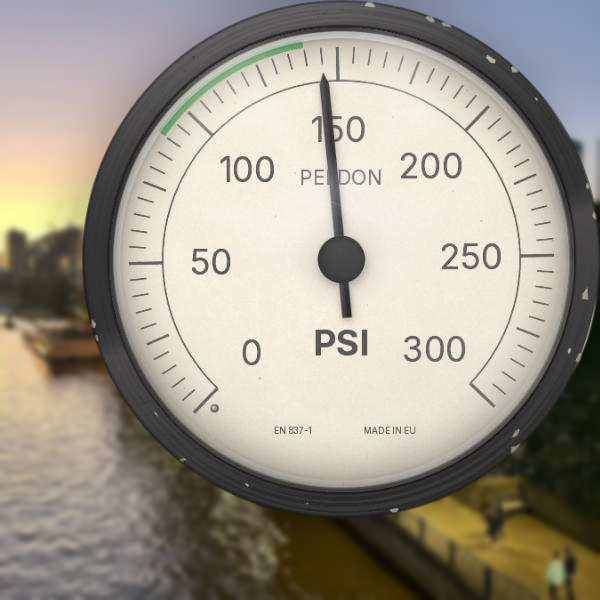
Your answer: 145 psi
